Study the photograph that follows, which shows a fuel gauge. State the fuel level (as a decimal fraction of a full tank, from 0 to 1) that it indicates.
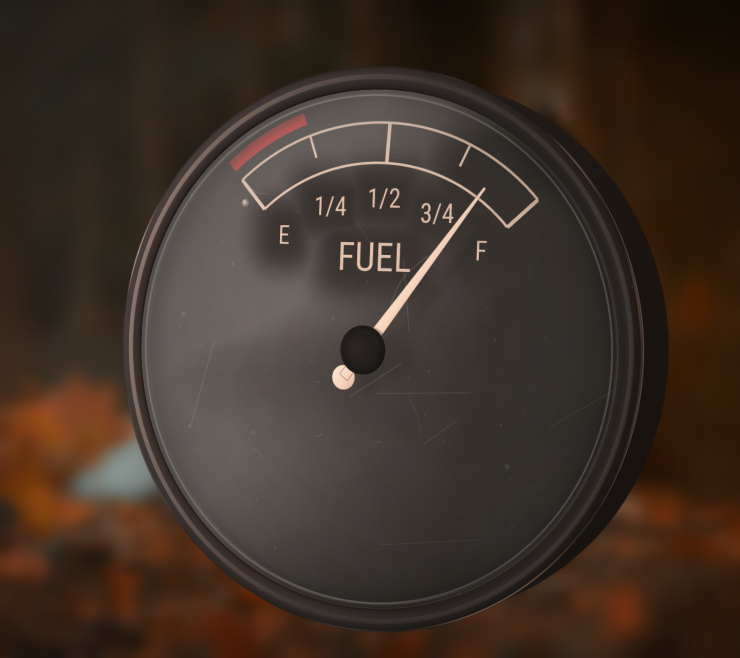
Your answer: 0.875
